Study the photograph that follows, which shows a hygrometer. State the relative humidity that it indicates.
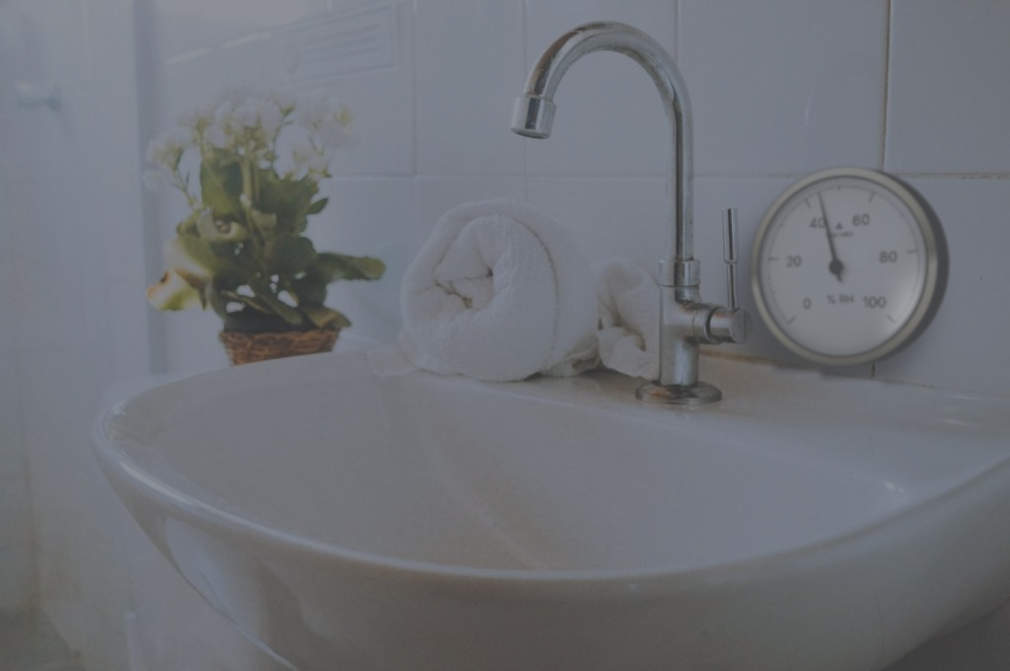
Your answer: 45 %
